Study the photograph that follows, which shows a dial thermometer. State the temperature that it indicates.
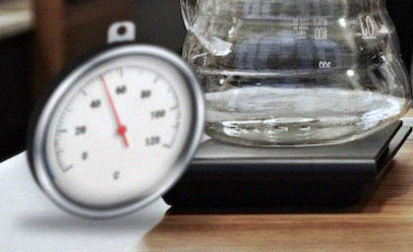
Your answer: 50 °C
